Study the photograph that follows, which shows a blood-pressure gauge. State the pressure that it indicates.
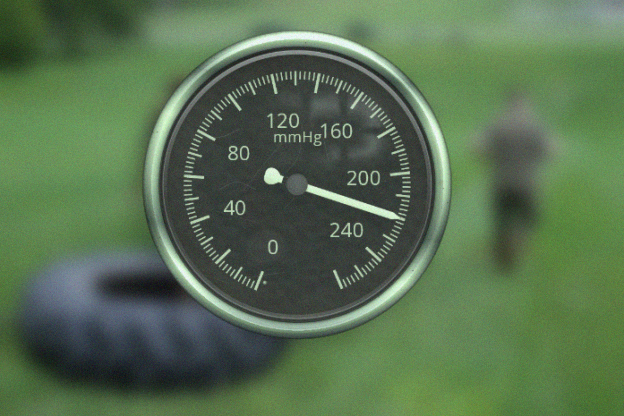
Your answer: 220 mmHg
